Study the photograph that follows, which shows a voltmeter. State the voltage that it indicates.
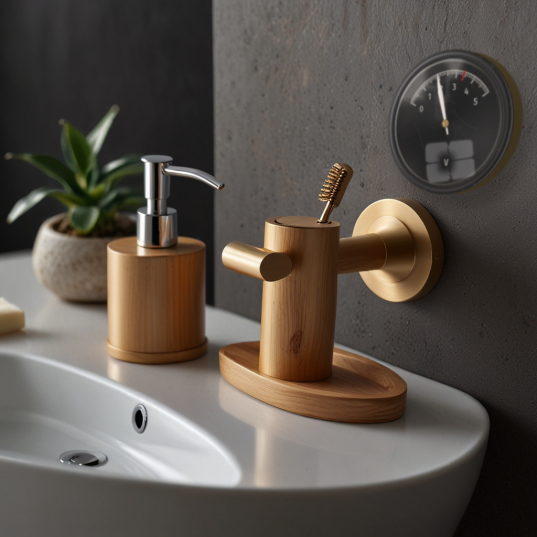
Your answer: 2 V
